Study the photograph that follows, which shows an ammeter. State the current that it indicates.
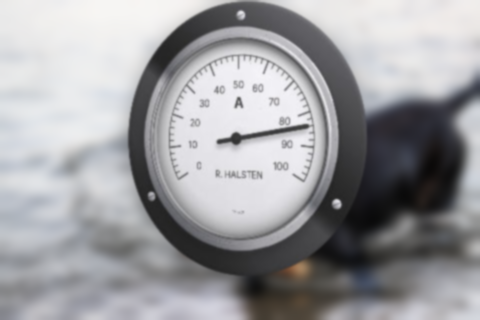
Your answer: 84 A
